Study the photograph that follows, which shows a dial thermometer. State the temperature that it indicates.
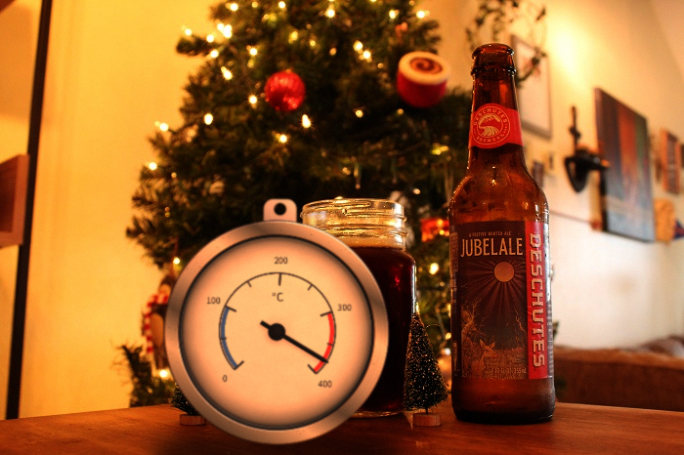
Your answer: 375 °C
